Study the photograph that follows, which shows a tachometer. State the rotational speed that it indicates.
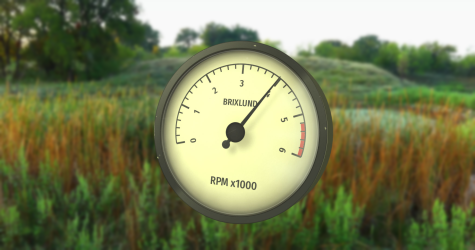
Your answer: 4000 rpm
